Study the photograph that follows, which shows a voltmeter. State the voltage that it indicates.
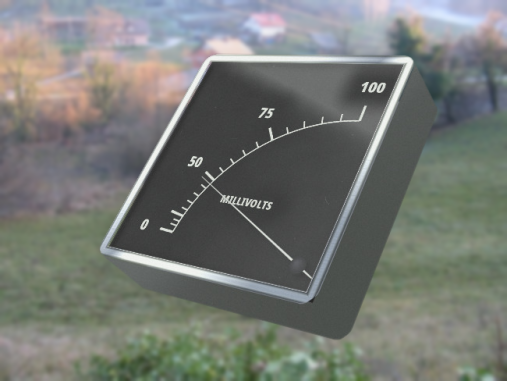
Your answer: 47.5 mV
